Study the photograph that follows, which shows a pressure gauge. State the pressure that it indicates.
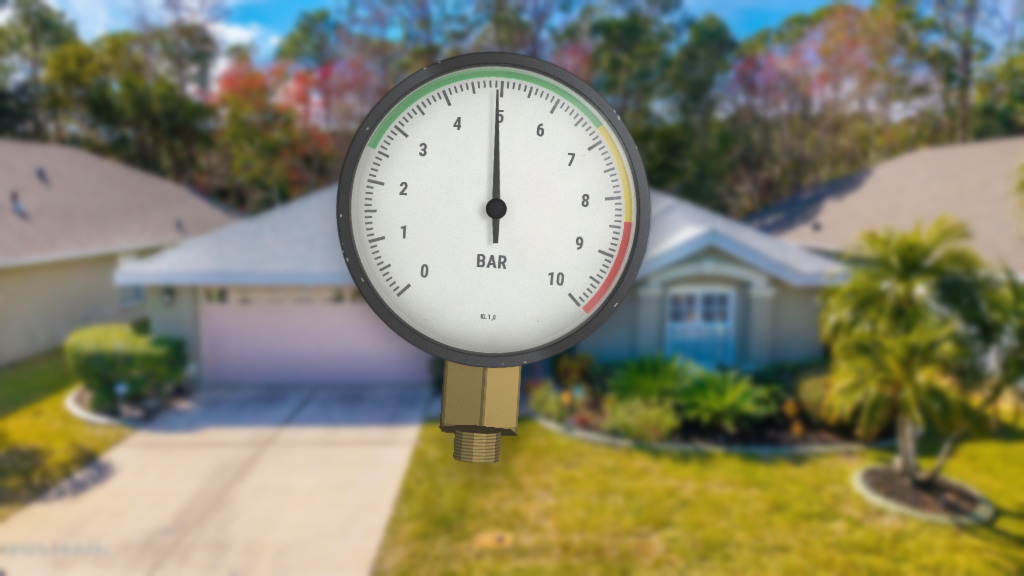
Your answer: 4.9 bar
